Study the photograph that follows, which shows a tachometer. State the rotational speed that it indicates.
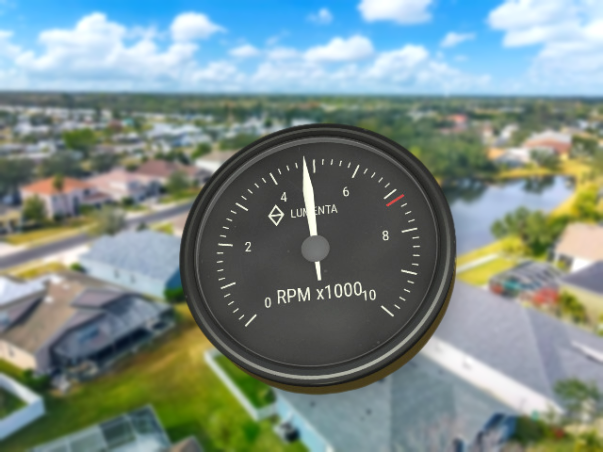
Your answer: 4800 rpm
